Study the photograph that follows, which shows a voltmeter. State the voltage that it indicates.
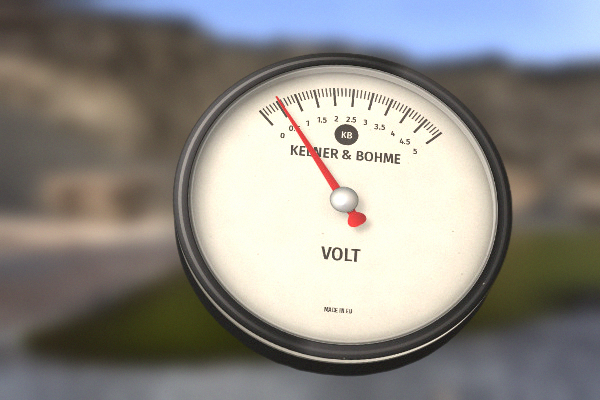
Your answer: 0.5 V
